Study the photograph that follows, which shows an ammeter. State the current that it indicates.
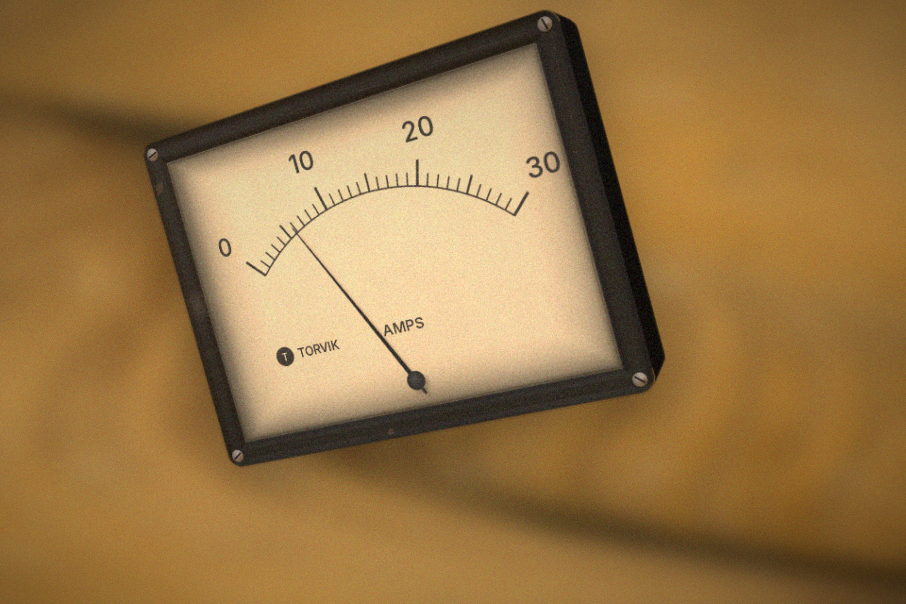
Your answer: 6 A
